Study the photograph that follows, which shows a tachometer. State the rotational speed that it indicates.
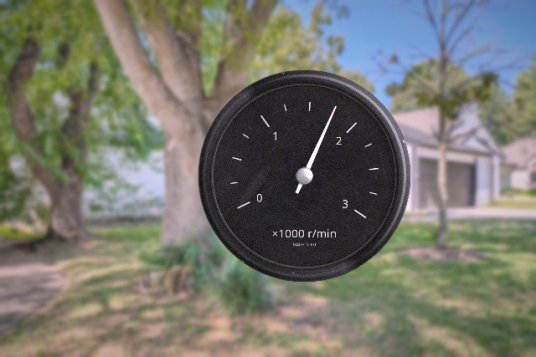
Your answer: 1750 rpm
